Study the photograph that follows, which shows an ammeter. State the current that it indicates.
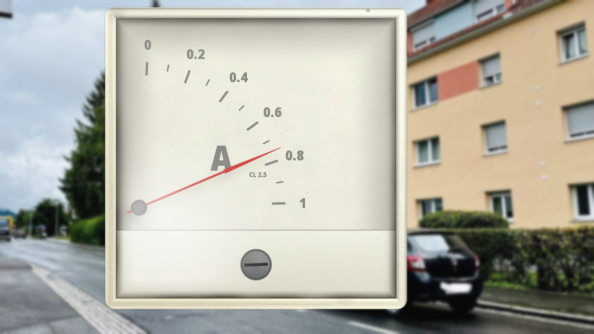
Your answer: 0.75 A
